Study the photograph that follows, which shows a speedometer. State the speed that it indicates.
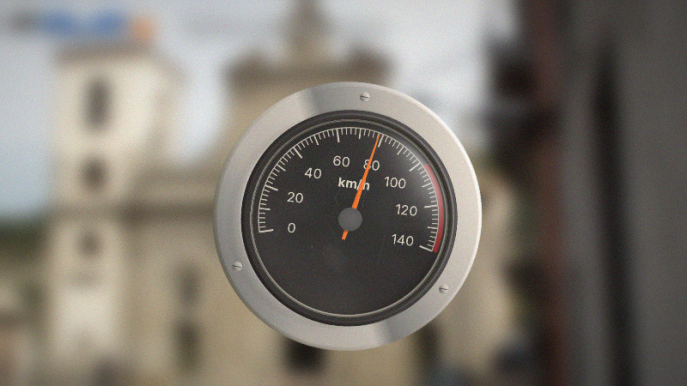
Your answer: 78 km/h
